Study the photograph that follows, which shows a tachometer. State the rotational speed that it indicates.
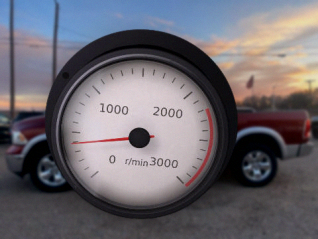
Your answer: 400 rpm
